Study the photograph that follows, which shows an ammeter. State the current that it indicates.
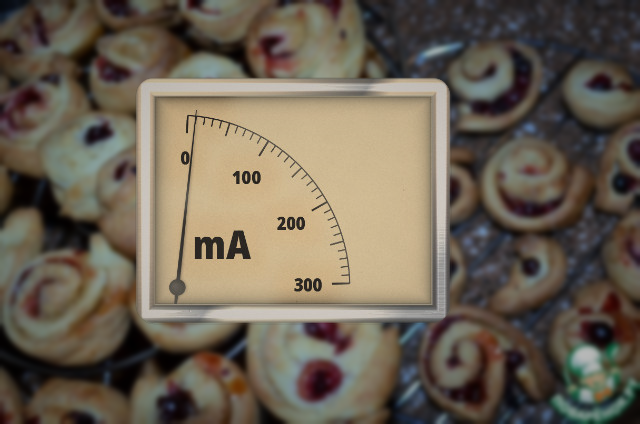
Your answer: 10 mA
